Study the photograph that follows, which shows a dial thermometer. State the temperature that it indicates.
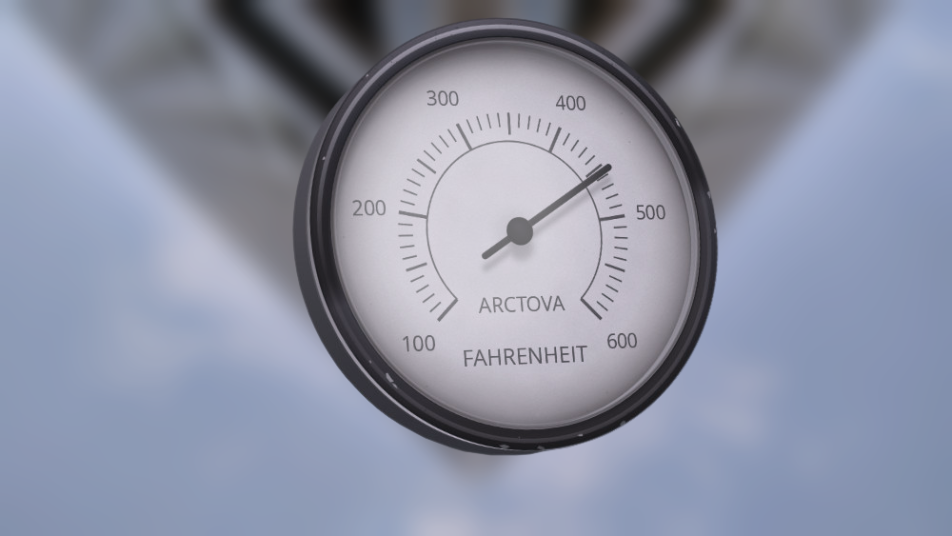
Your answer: 455 °F
